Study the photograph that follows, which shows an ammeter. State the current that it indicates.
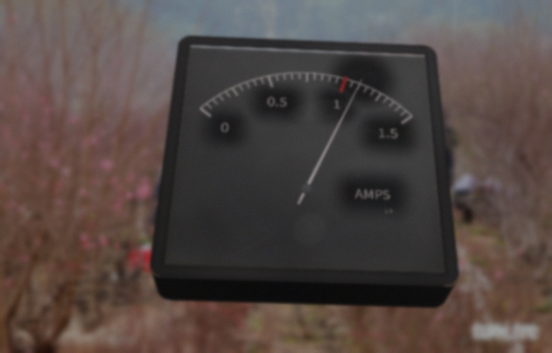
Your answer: 1.1 A
